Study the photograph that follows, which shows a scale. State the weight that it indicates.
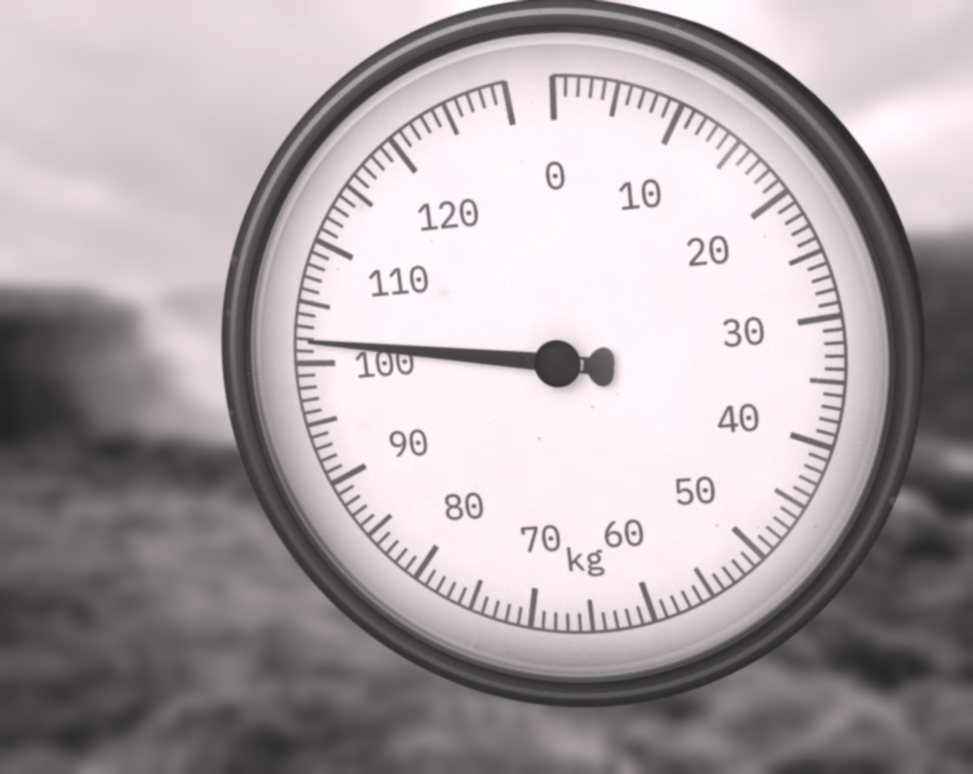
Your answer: 102 kg
